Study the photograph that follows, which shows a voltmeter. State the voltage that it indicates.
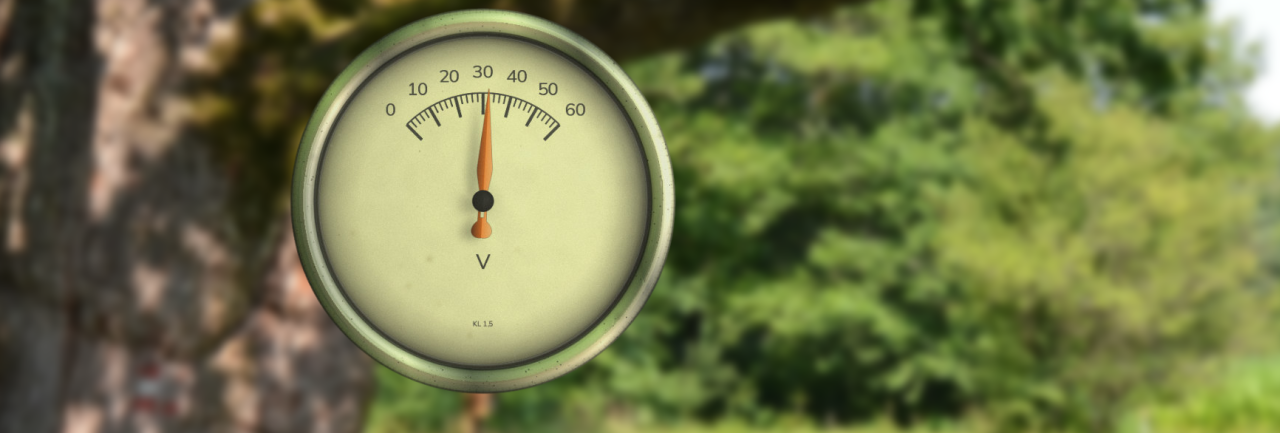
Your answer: 32 V
